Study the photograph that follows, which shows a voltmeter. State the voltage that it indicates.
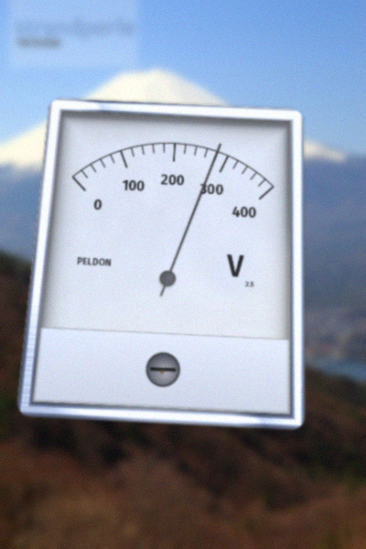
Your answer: 280 V
